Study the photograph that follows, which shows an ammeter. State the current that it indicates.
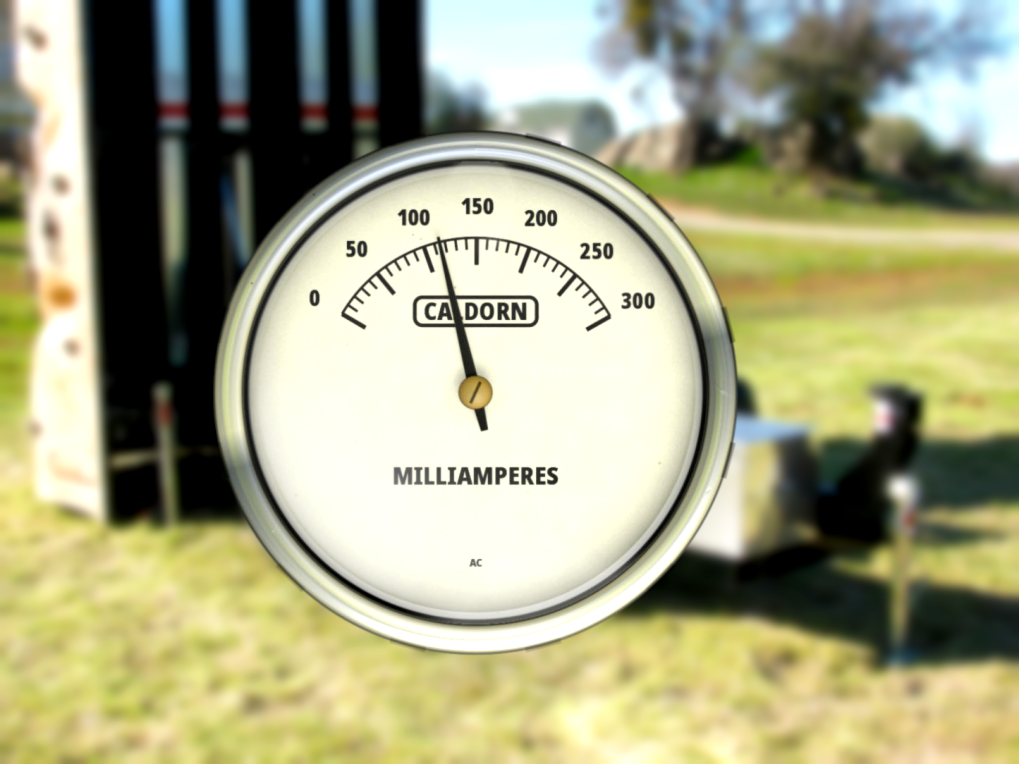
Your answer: 115 mA
